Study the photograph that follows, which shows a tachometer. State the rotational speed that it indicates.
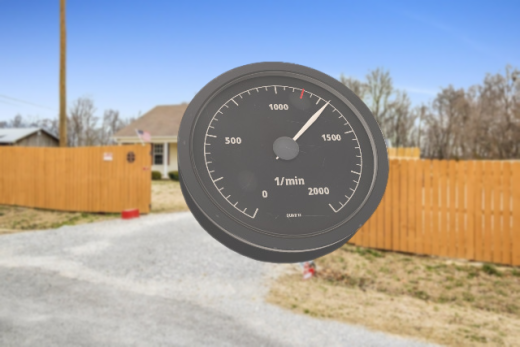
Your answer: 1300 rpm
